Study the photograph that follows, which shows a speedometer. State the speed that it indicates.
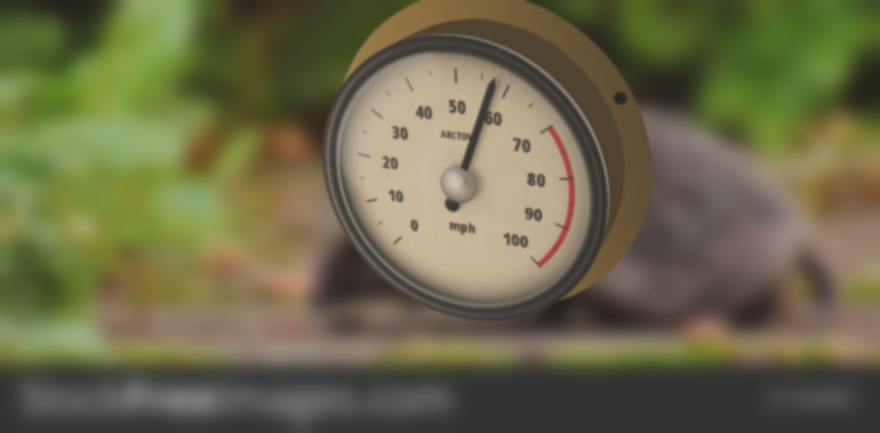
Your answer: 57.5 mph
